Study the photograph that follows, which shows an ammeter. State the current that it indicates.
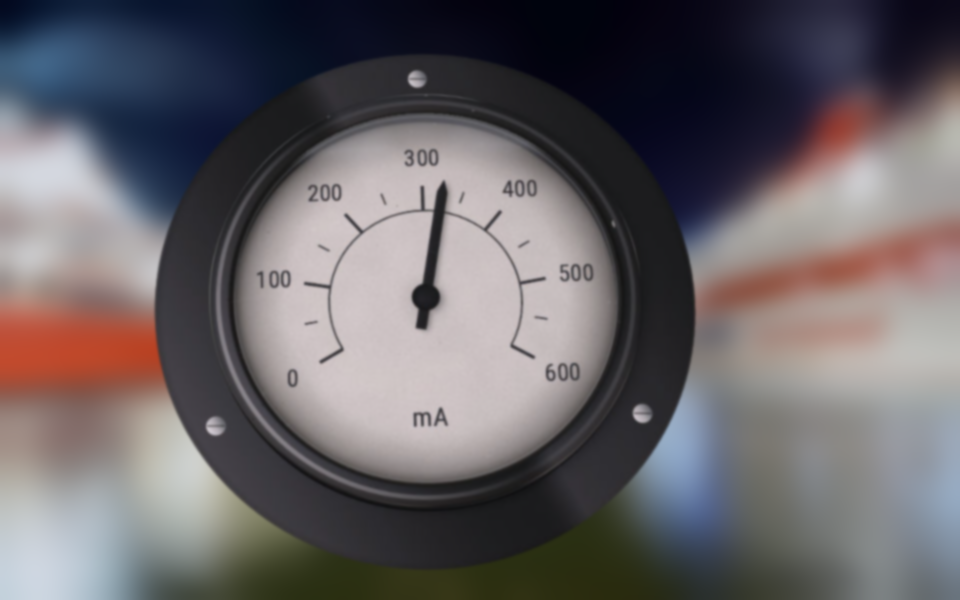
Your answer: 325 mA
